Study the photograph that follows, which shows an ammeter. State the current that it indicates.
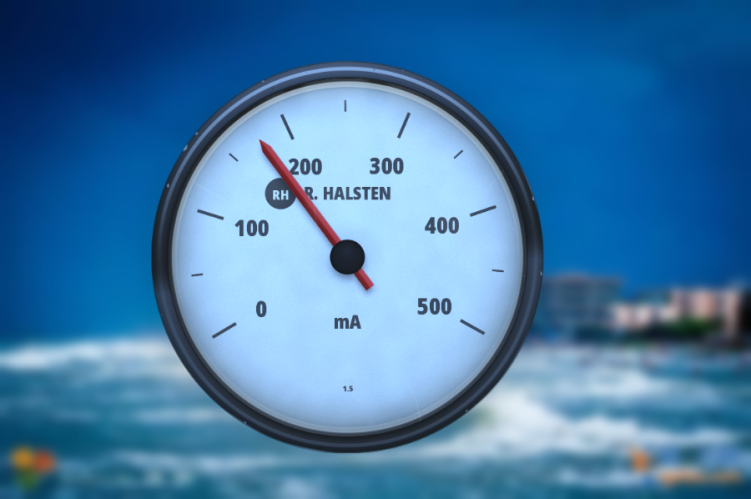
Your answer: 175 mA
